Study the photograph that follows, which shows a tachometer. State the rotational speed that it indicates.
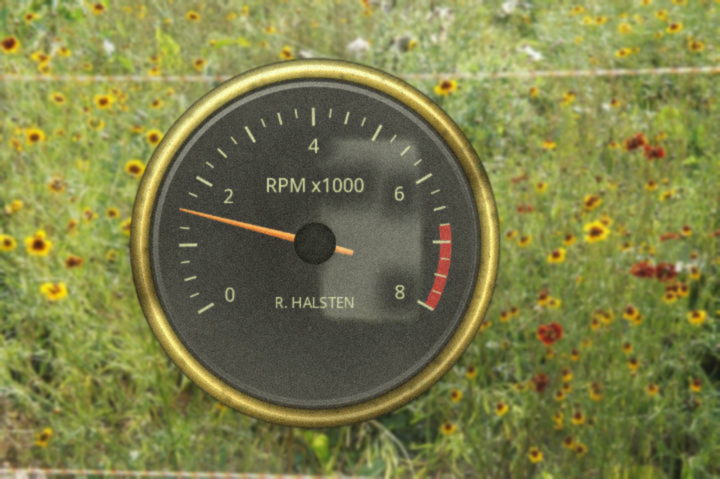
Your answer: 1500 rpm
